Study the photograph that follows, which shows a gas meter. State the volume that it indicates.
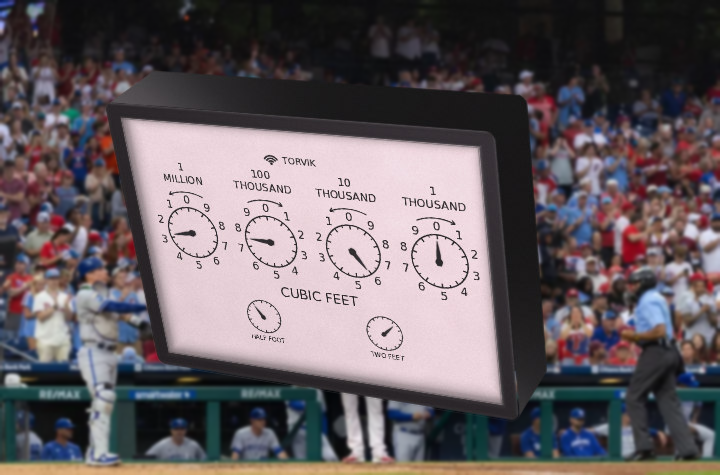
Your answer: 276000 ft³
